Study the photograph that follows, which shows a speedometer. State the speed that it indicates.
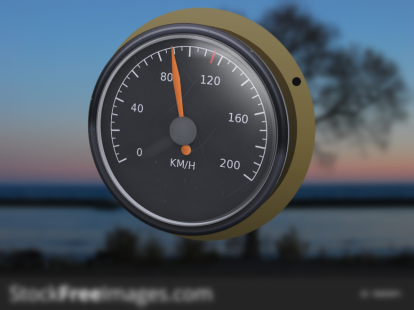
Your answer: 90 km/h
